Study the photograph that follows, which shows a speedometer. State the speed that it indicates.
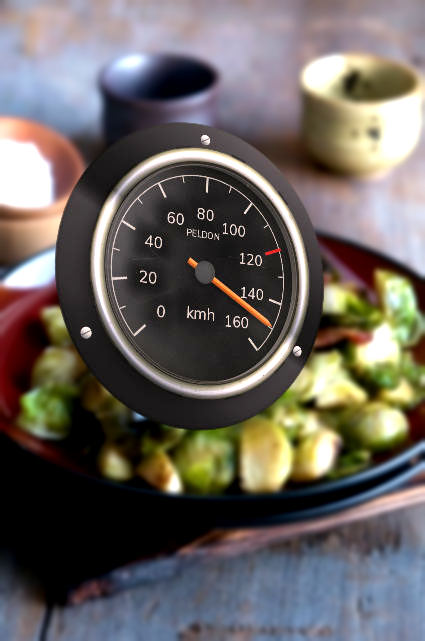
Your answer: 150 km/h
